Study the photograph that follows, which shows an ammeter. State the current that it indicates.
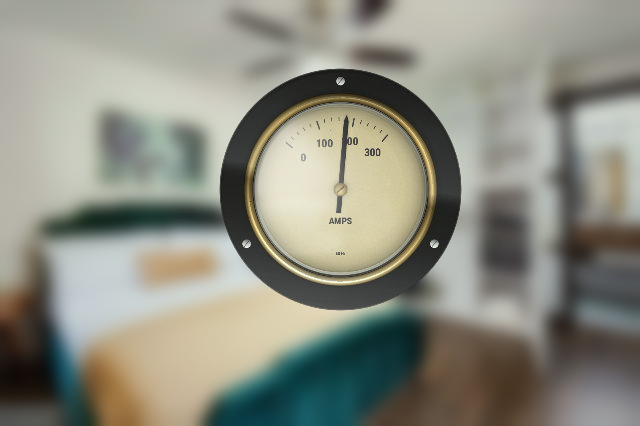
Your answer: 180 A
